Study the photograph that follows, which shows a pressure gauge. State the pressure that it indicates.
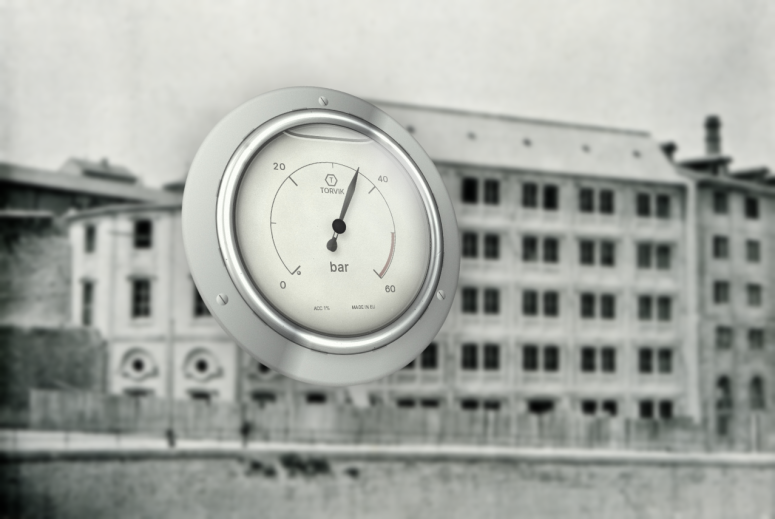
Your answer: 35 bar
